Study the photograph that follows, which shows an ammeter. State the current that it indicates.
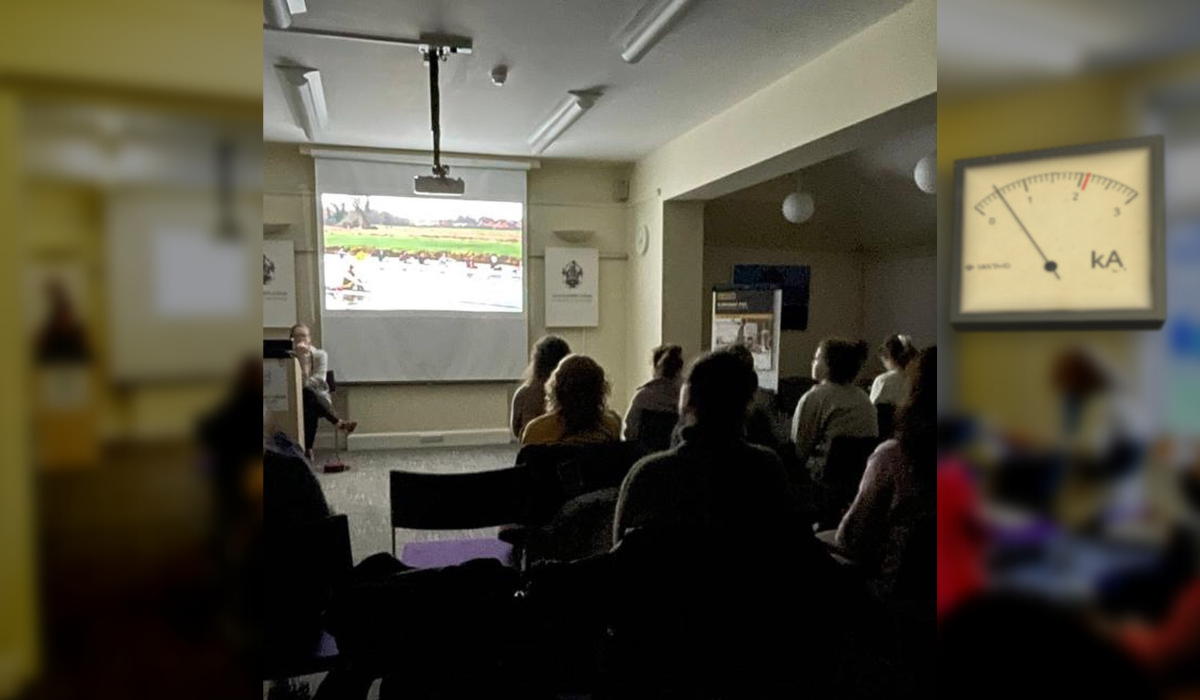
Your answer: 0.5 kA
